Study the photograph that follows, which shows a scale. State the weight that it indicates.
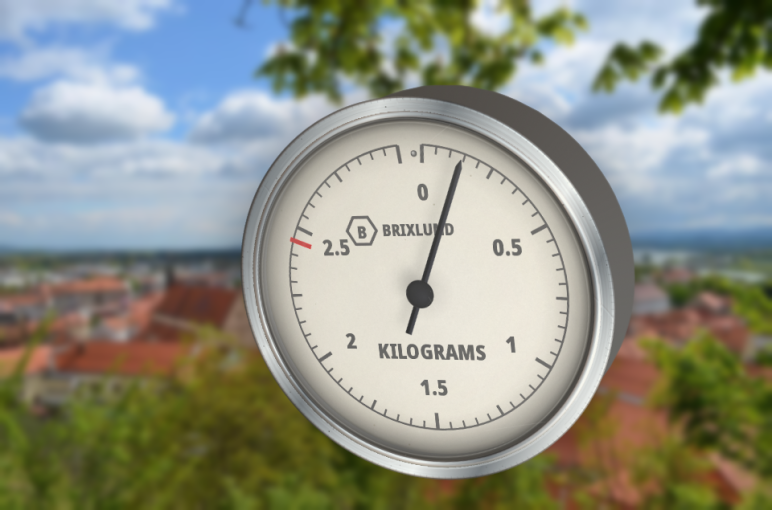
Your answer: 0.15 kg
